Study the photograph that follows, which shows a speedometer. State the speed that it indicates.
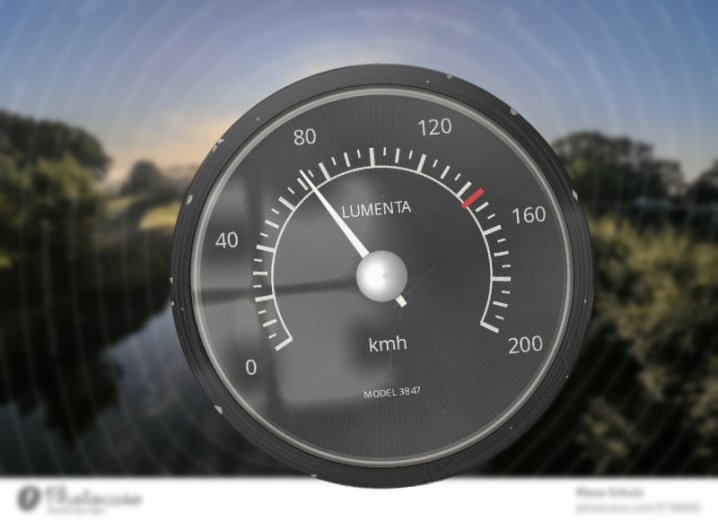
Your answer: 72.5 km/h
